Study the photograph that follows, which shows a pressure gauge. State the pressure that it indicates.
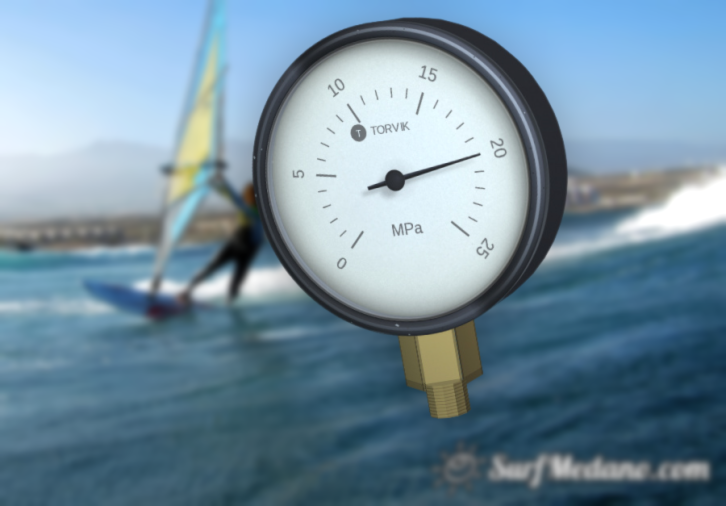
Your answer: 20 MPa
